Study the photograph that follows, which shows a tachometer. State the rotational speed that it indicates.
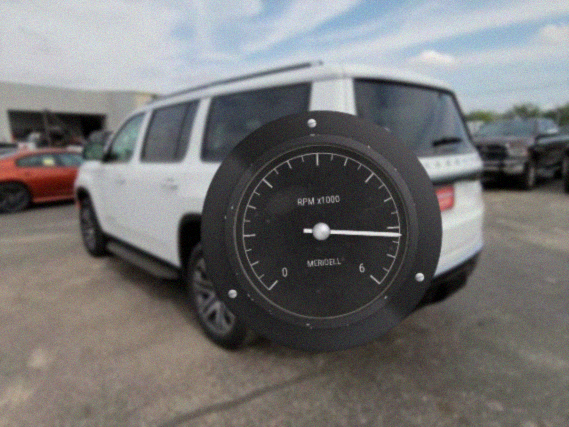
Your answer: 5125 rpm
